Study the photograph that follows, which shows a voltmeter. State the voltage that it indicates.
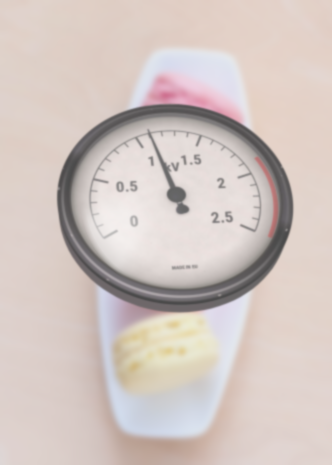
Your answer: 1.1 kV
